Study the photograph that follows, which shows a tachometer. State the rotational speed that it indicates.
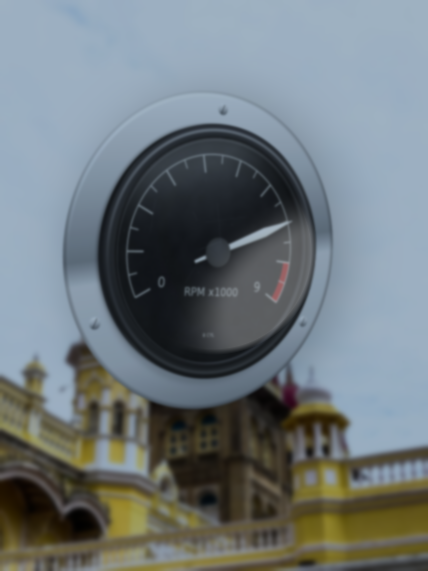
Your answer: 7000 rpm
